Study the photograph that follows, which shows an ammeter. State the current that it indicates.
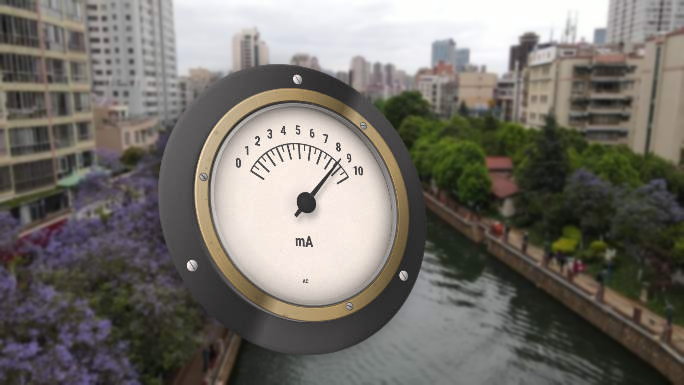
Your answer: 8.5 mA
